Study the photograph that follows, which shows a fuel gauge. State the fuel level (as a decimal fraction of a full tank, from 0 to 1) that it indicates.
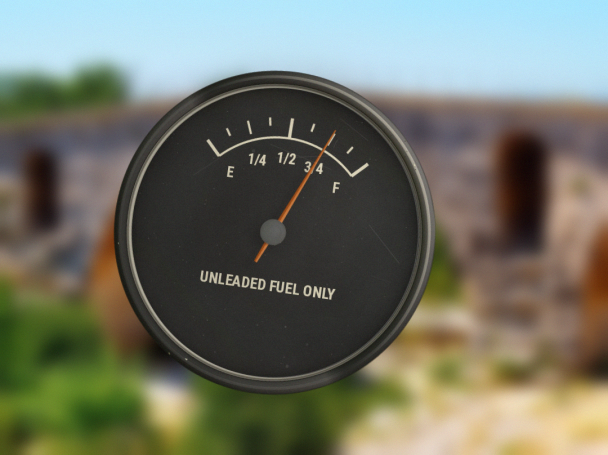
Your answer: 0.75
